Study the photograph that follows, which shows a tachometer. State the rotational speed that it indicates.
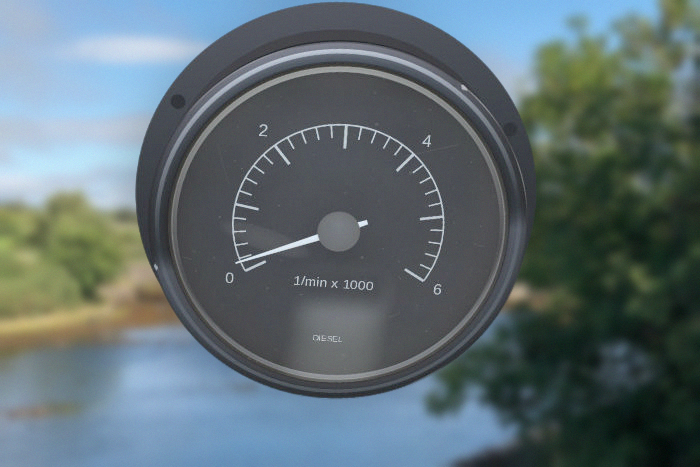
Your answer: 200 rpm
